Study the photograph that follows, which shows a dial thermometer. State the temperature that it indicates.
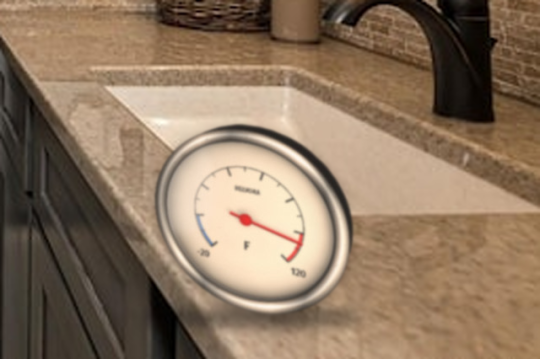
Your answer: 105 °F
